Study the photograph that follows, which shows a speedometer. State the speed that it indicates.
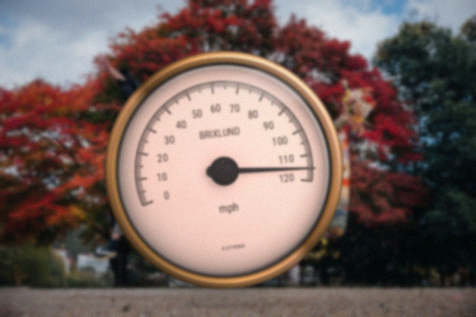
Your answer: 115 mph
